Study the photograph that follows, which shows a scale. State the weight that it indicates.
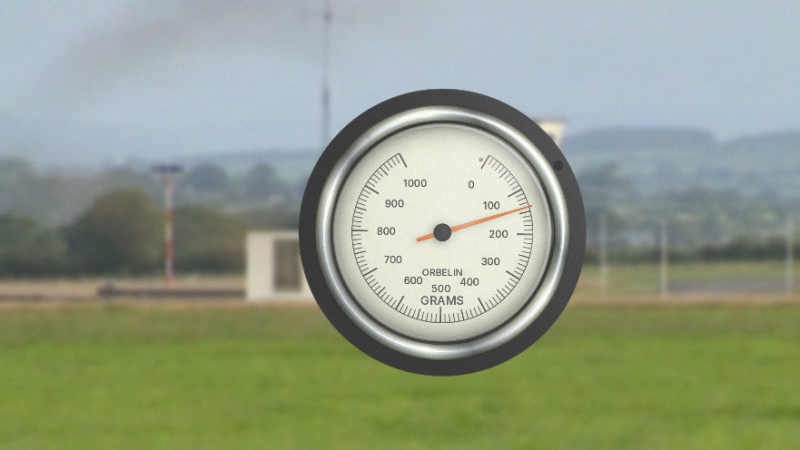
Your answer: 140 g
